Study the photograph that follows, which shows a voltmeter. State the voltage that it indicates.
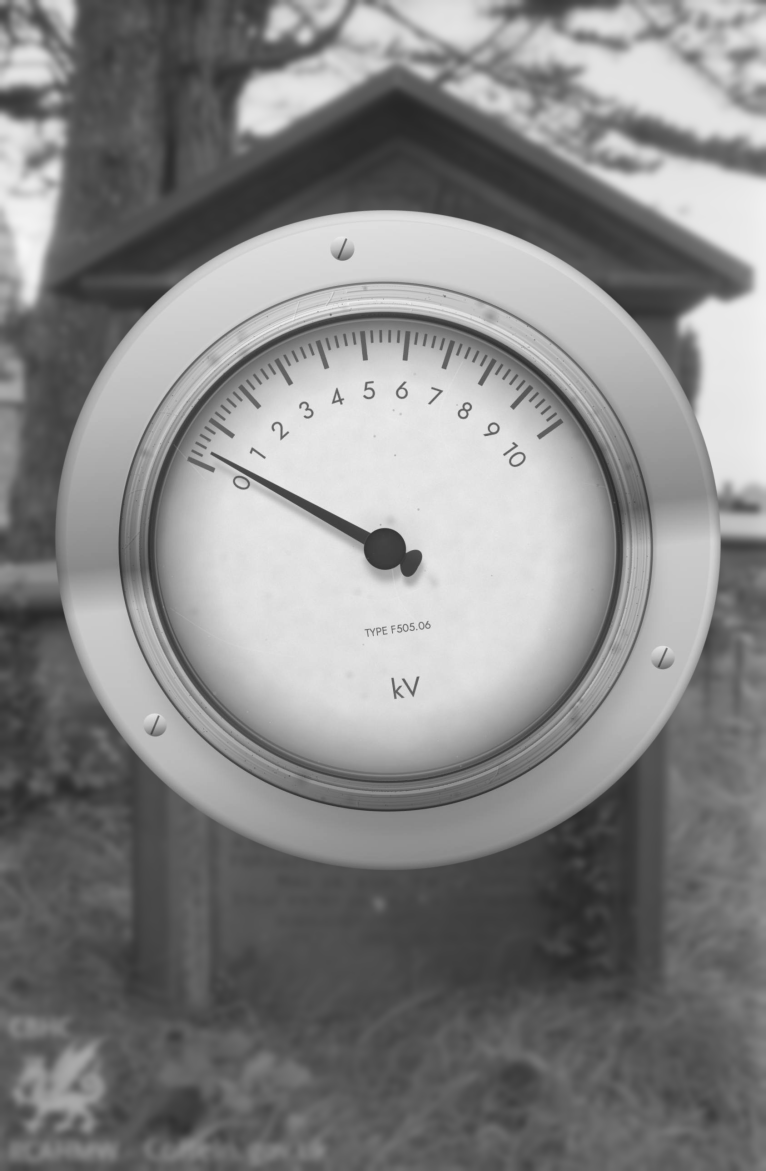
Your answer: 0.4 kV
